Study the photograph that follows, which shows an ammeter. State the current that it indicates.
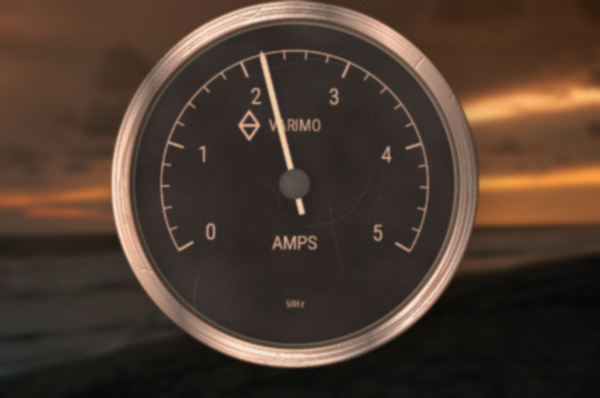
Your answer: 2.2 A
